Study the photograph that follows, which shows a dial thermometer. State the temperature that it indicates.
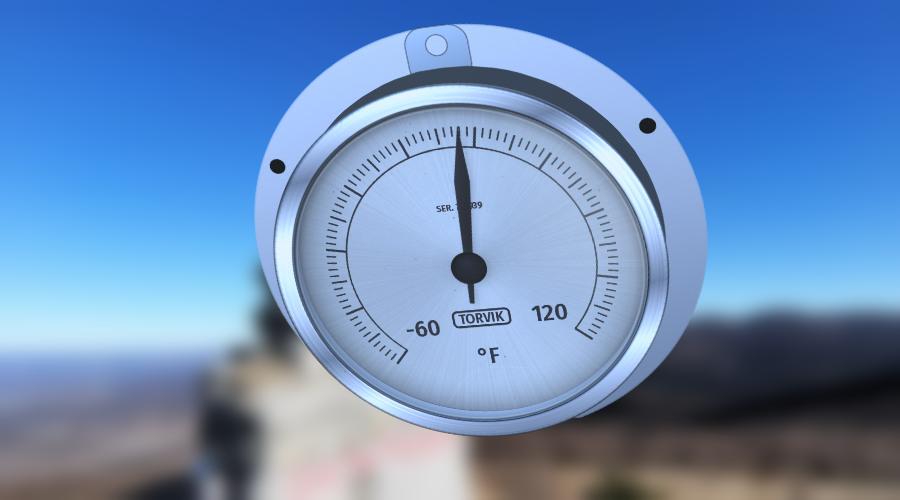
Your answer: 36 °F
